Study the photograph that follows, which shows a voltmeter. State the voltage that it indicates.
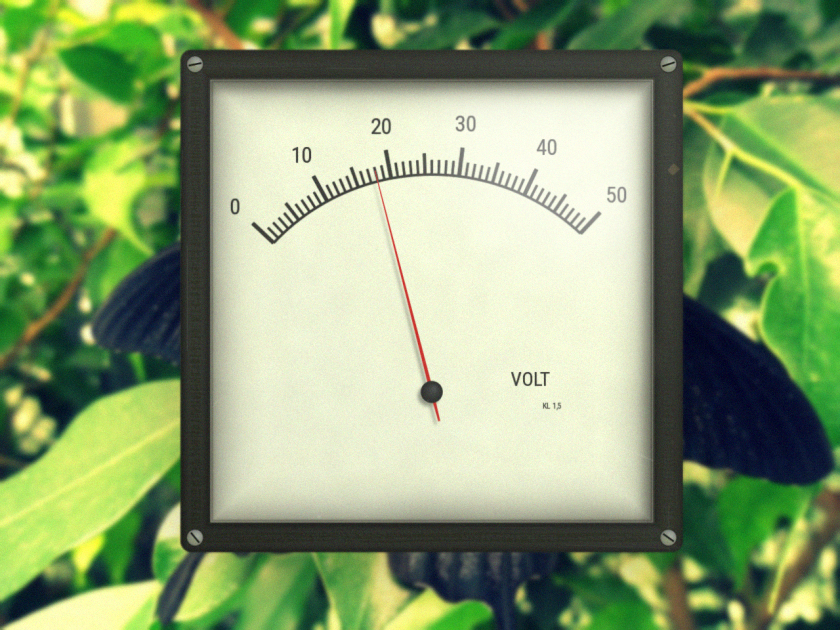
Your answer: 18 V
